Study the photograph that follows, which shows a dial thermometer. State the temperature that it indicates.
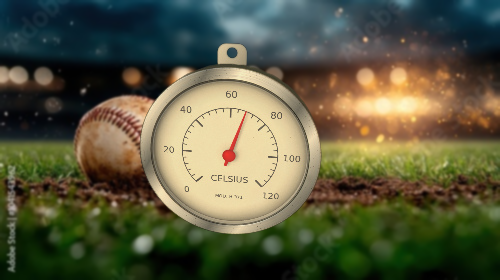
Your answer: 68 °C
